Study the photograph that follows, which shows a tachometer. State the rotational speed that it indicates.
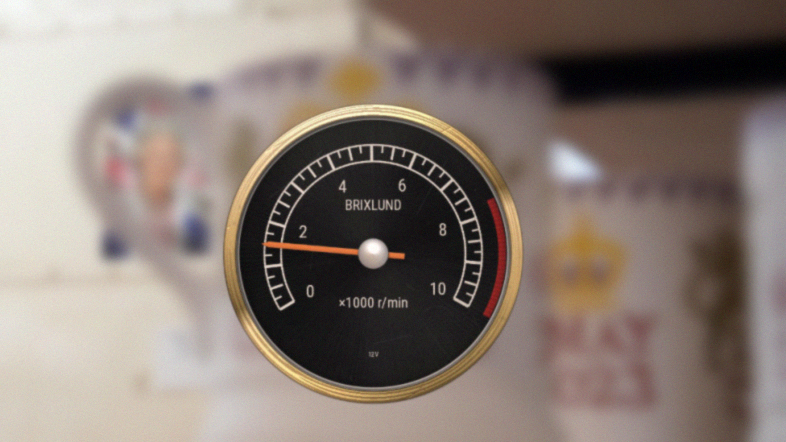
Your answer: 1500 rpm
